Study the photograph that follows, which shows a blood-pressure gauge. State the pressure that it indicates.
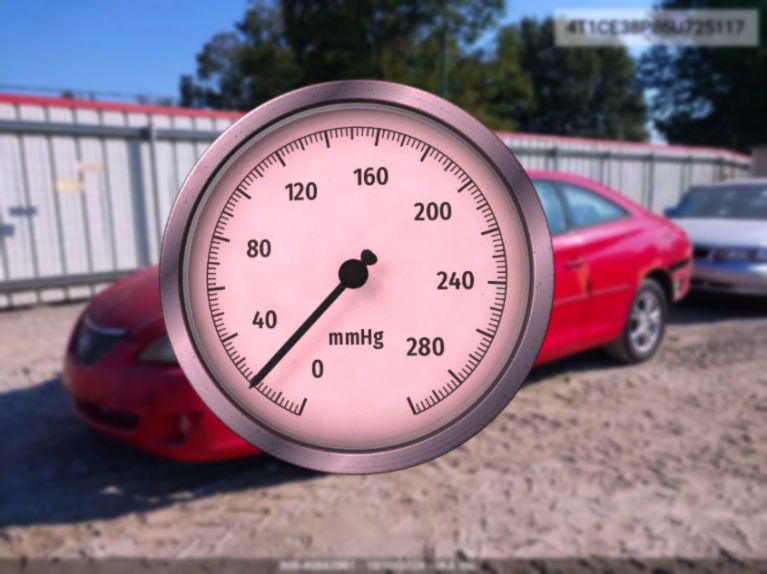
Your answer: 20 mmHg
